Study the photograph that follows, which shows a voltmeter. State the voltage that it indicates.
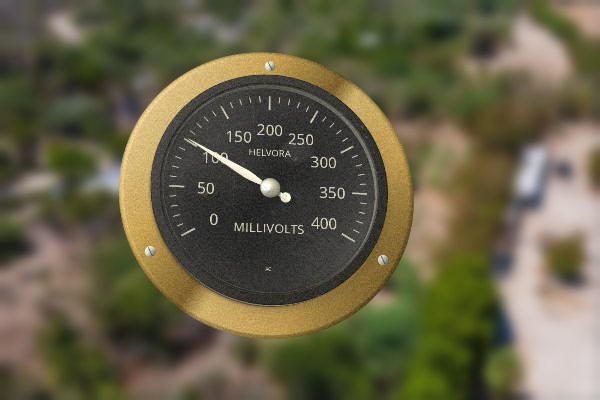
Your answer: 100 mV
